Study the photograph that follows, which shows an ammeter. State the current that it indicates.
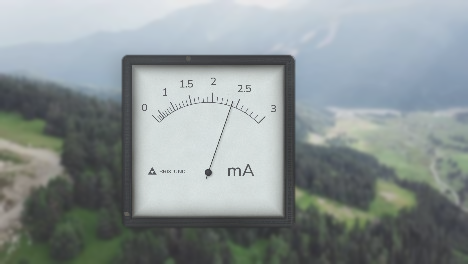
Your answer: 2.4 mA
